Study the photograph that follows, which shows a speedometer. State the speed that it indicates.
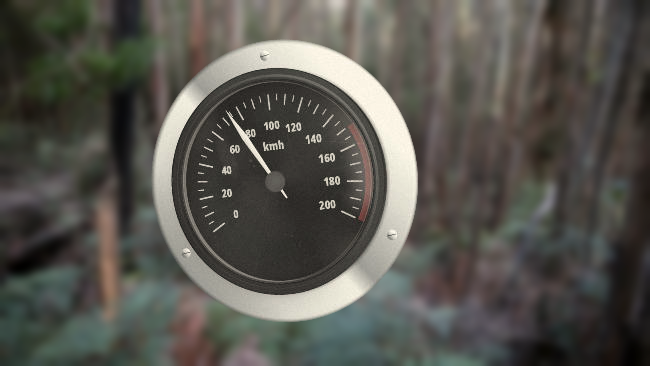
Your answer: 75 km/h
